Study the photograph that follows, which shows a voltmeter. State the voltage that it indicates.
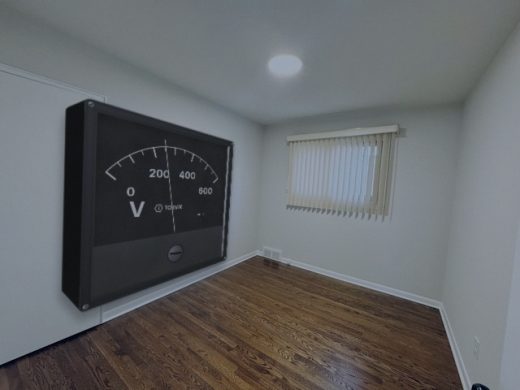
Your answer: 250 V
